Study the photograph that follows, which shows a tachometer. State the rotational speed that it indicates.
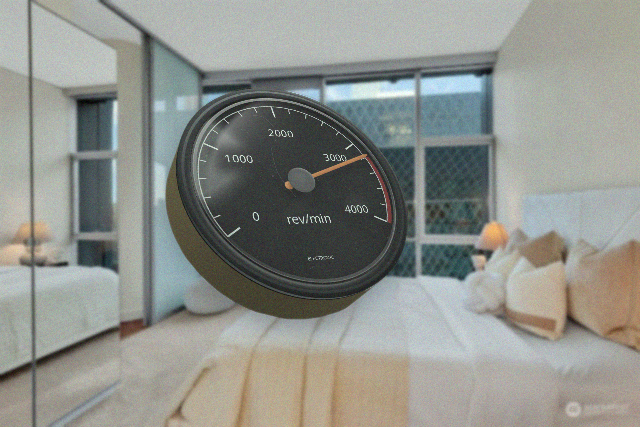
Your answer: 3200 rpm
